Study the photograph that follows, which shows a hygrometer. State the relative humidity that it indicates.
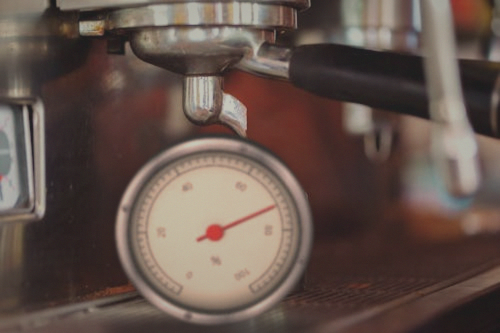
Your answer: 72 %
